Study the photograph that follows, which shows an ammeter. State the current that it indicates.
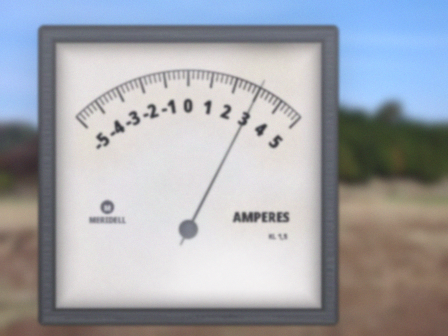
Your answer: 3 A
